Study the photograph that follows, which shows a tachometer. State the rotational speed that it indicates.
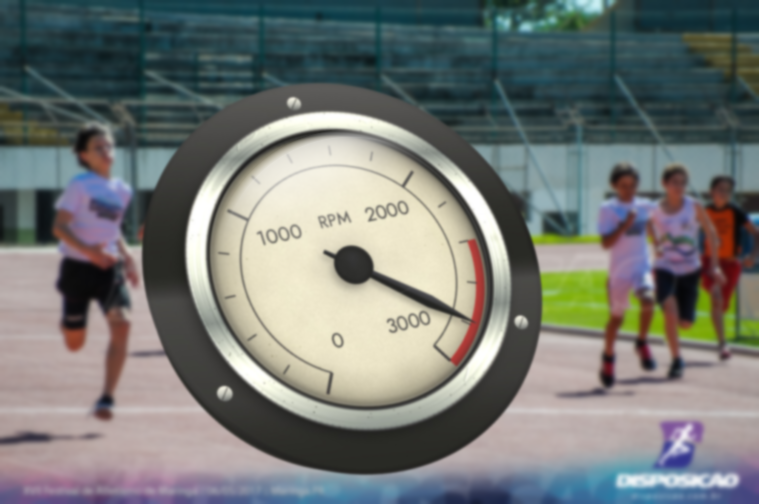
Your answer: 2800 rpm
